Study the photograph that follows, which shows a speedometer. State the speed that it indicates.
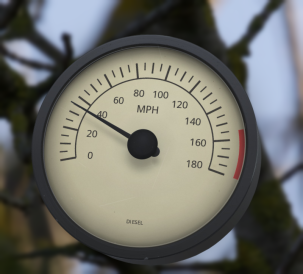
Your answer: 35 mph
